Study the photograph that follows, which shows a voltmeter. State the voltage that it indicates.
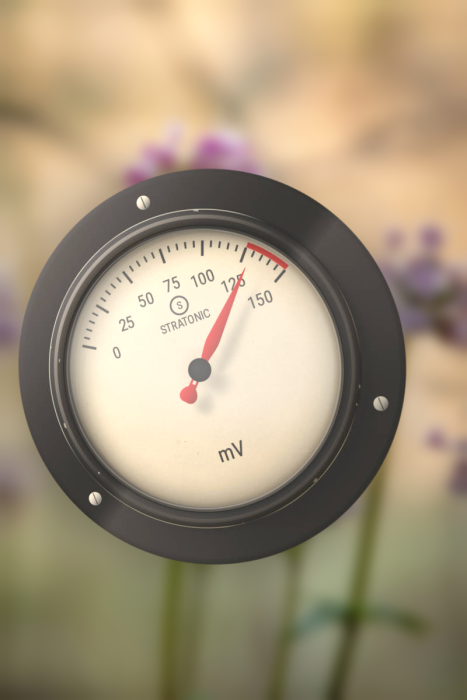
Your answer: 130 mV
